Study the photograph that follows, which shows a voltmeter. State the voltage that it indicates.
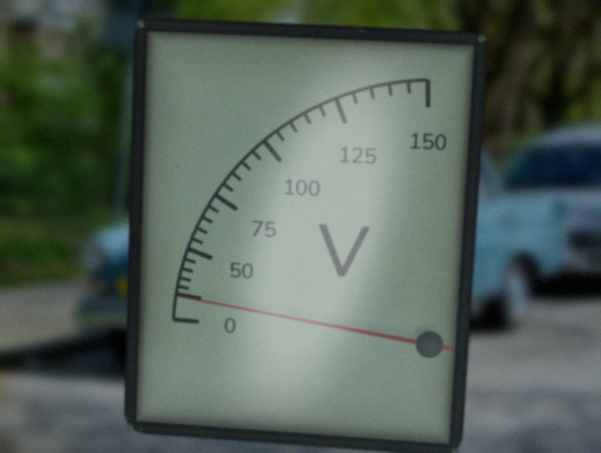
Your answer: 25 V
